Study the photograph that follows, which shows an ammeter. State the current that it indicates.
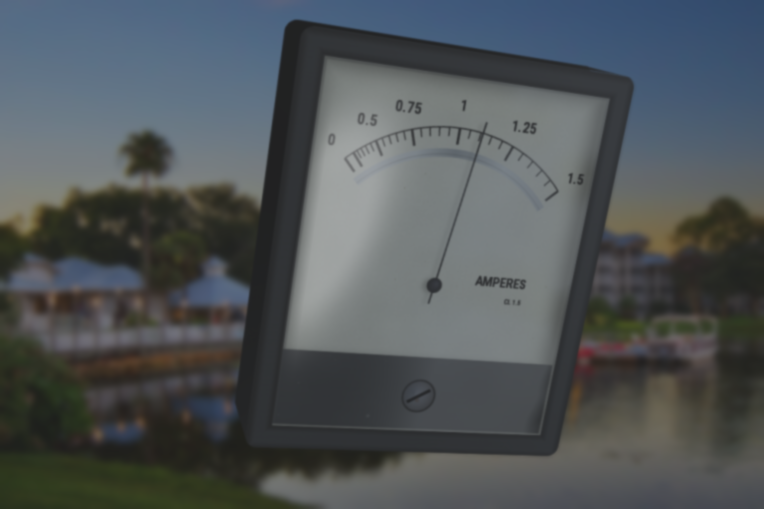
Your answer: 1.1 A
